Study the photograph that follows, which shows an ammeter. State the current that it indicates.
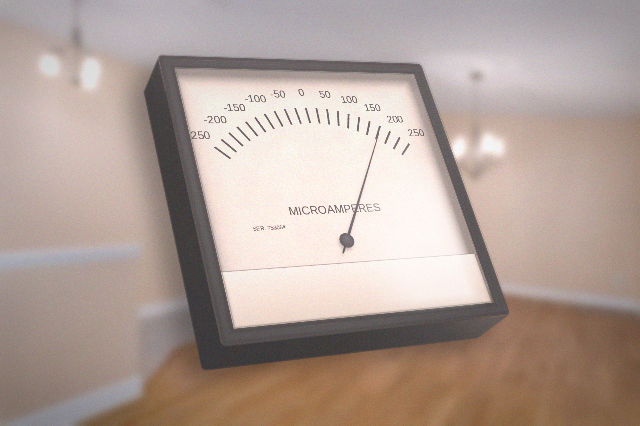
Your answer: 175 µA
